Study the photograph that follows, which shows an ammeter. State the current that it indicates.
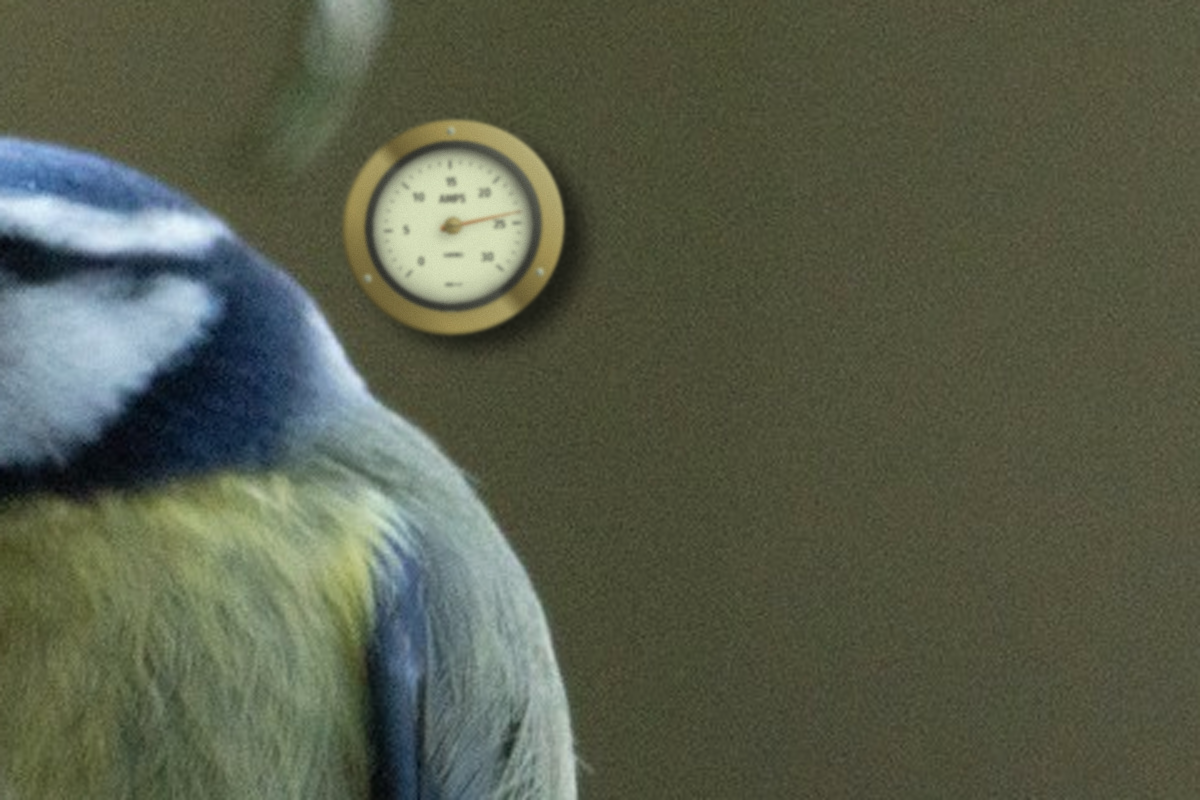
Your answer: 24 A
